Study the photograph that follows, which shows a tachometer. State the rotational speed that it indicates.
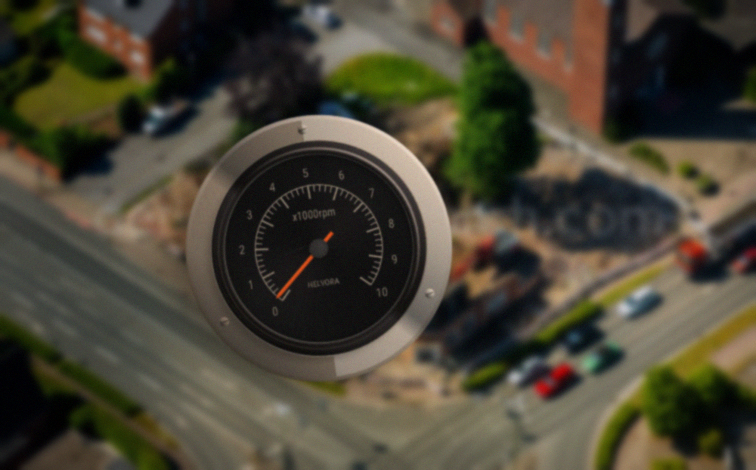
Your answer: 200 rpm
